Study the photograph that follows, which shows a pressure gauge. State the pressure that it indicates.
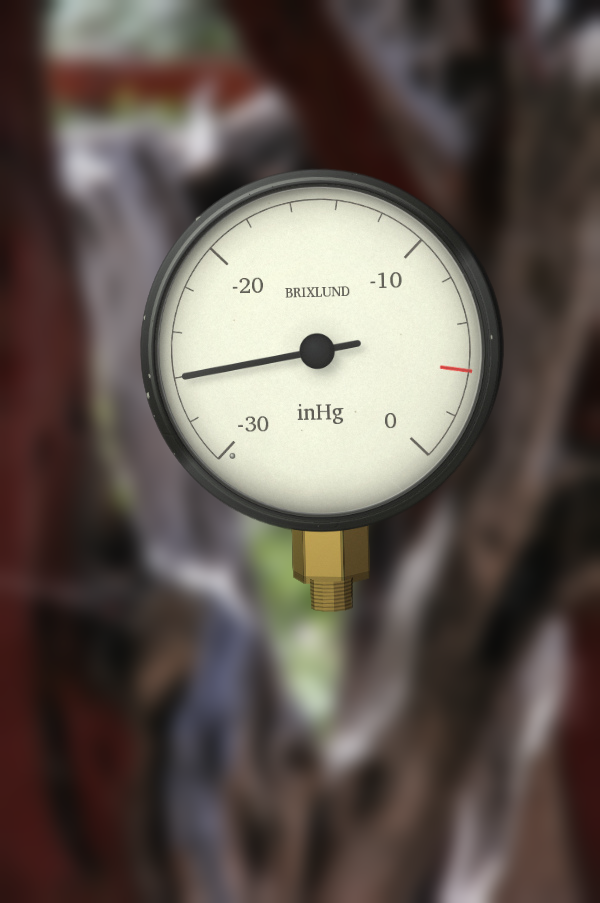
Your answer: -26 inHg
